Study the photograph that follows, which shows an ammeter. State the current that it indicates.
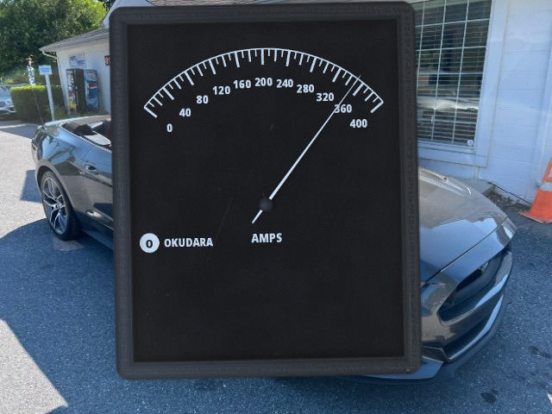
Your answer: 350 A
